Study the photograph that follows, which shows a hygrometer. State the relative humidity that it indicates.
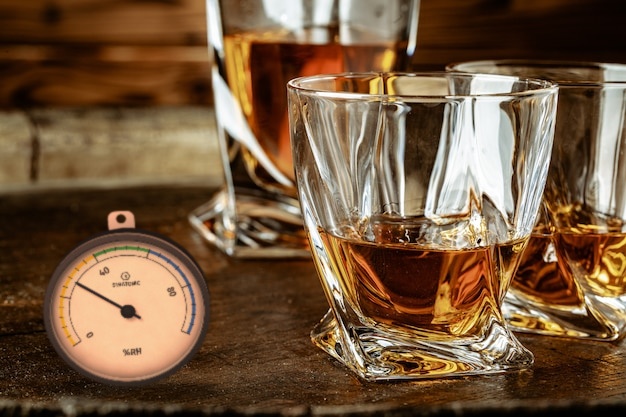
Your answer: 28 %
